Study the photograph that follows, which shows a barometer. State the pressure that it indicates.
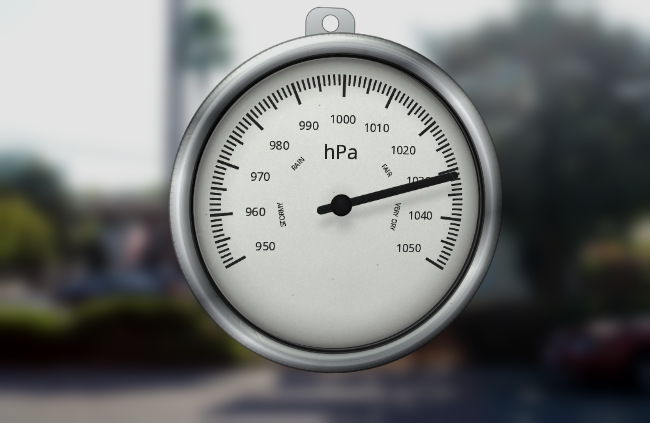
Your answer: 1031 hPa
